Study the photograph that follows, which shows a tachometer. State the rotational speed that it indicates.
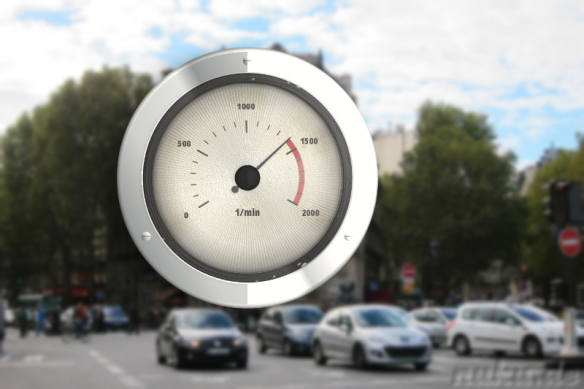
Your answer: 1400 rpm
